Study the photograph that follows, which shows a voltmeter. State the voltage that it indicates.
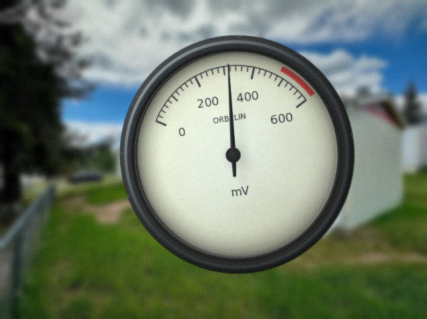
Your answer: 320 mV
